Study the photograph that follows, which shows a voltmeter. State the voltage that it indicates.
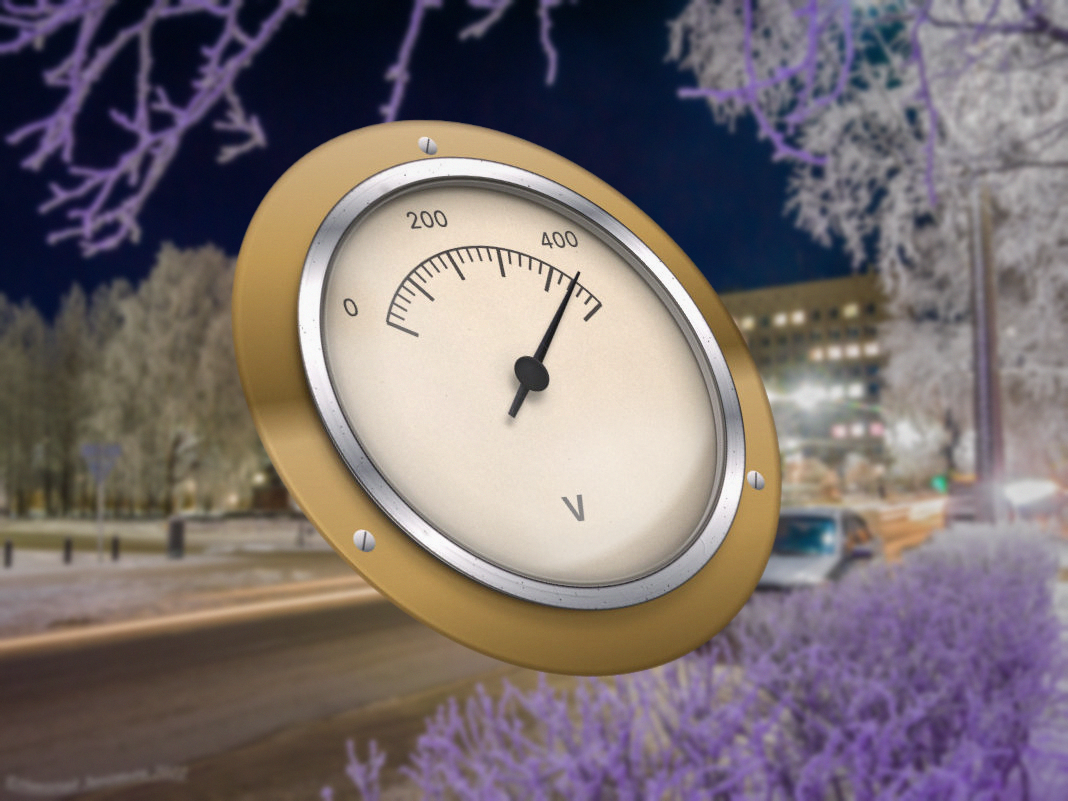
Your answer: 440 V
